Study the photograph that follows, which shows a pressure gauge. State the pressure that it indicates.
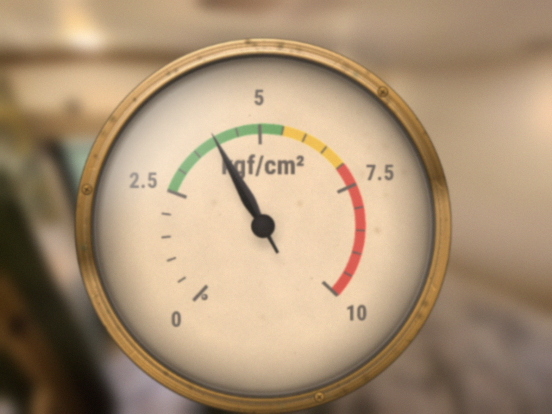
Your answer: 4 kg/cm²
